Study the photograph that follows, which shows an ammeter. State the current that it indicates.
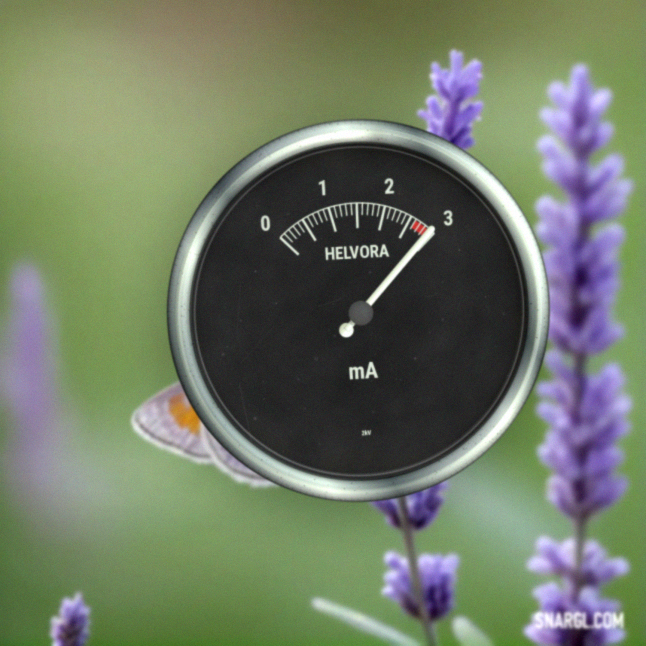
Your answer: 2.9 mA
